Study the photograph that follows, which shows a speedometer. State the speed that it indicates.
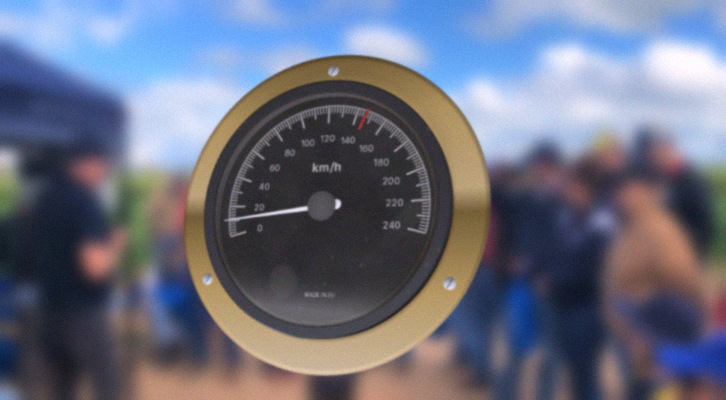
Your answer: 10 km/h
